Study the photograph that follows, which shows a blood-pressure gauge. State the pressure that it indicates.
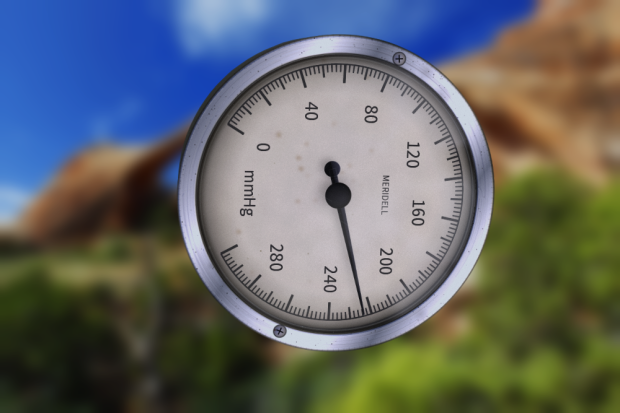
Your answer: 224 mmHg
